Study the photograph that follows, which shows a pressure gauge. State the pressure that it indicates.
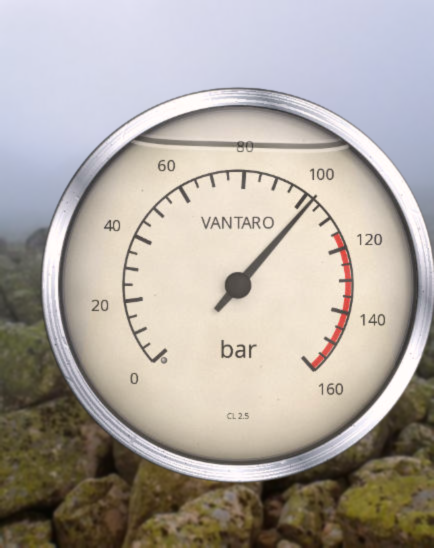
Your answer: 102.5 bar
